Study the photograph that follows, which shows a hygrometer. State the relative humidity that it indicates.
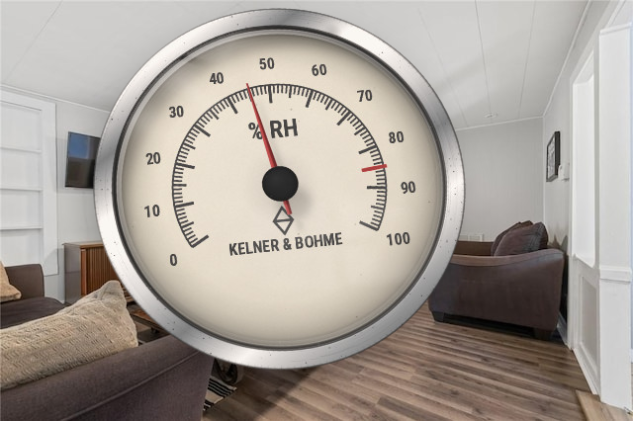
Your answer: 45 %
